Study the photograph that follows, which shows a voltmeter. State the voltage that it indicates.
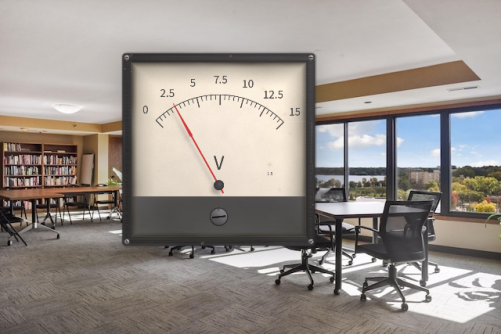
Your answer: 2.5 V
